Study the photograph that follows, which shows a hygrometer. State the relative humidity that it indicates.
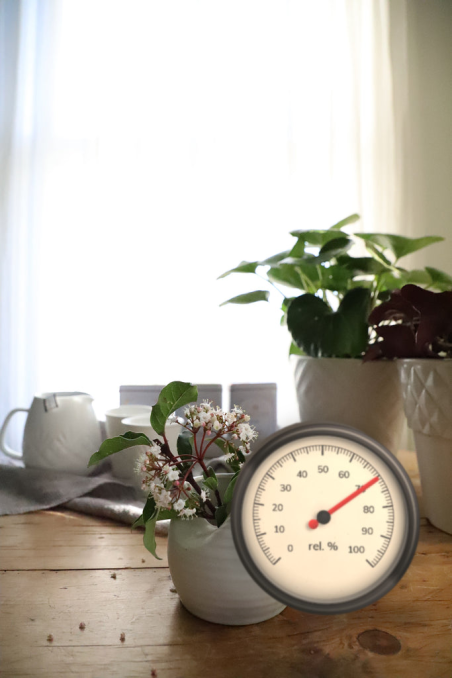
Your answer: 70 %
